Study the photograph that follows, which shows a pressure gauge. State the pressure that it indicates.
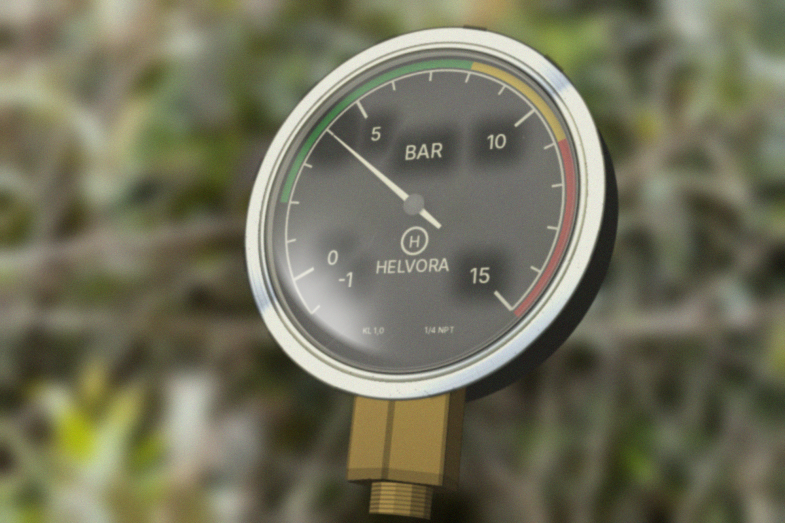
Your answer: 4 bar
